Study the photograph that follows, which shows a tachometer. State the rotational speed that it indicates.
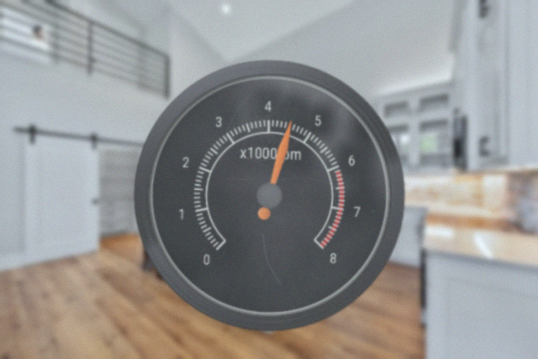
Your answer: 4500 rpm
